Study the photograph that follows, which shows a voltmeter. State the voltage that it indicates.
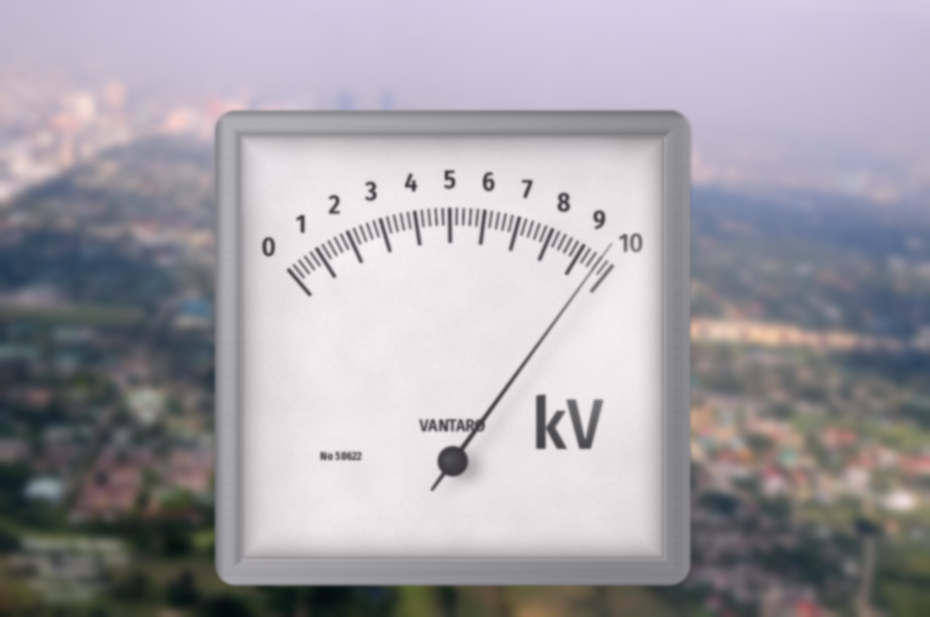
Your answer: 9.6 kV
